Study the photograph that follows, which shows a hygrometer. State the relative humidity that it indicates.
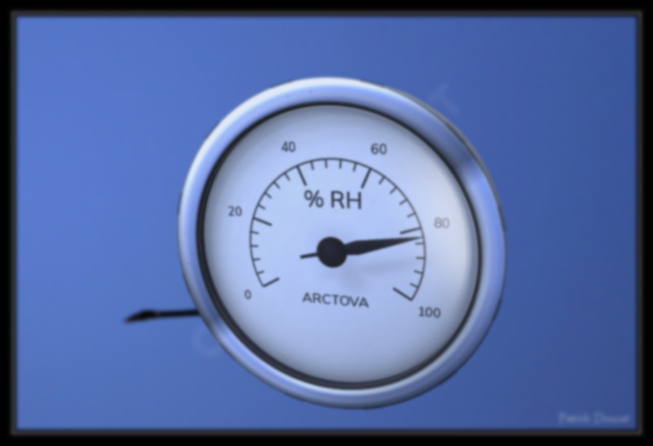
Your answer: 82 %
